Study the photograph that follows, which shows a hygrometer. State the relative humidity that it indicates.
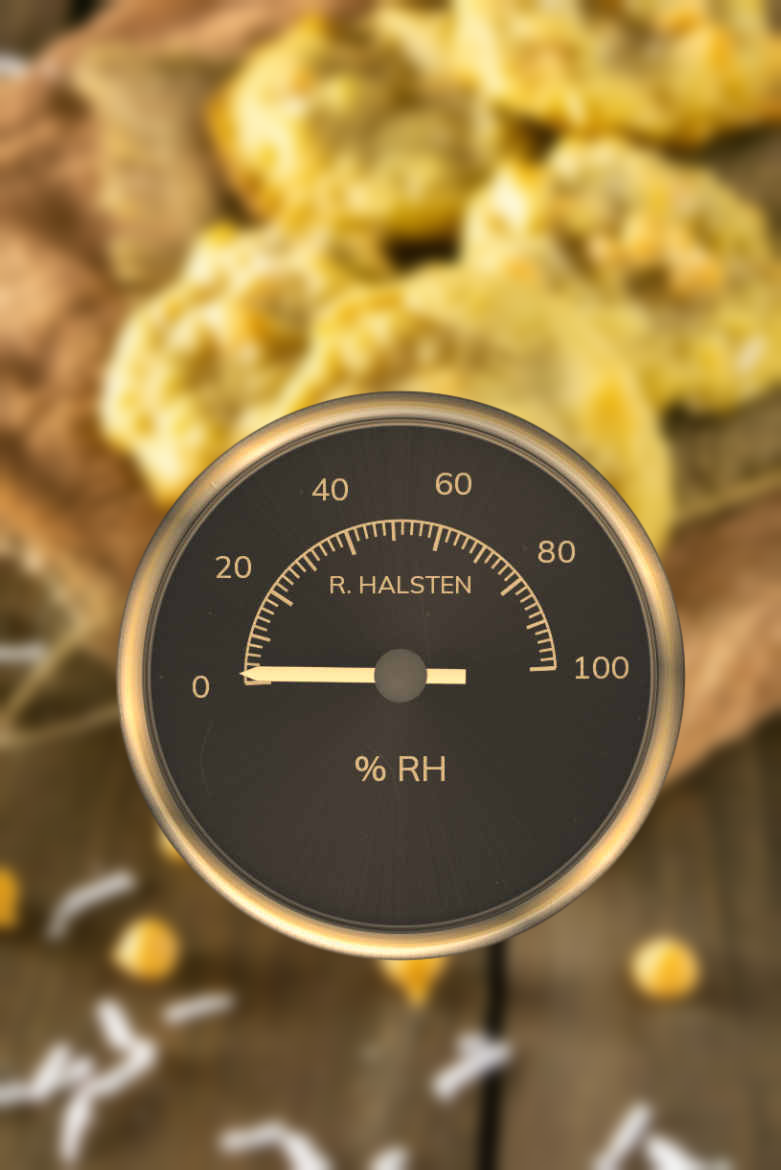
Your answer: 2 %
